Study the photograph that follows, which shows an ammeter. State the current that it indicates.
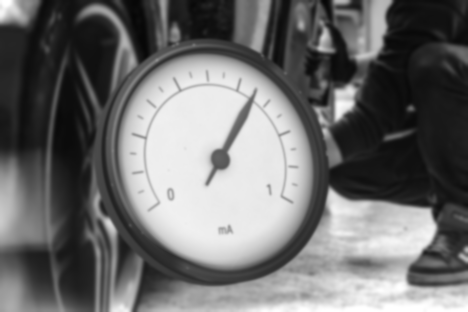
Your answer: 0.65 mA
